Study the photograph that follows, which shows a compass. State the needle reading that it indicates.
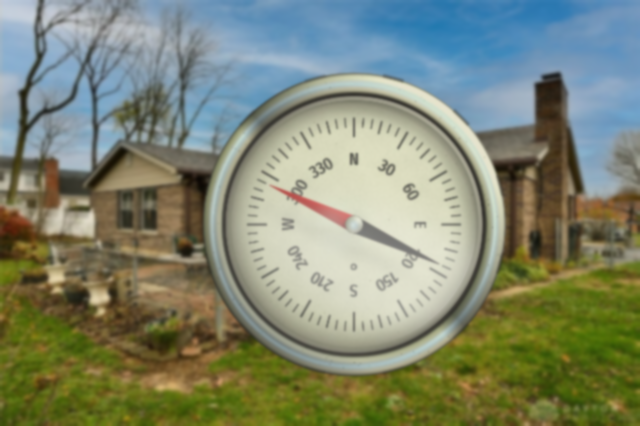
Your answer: 295 °
